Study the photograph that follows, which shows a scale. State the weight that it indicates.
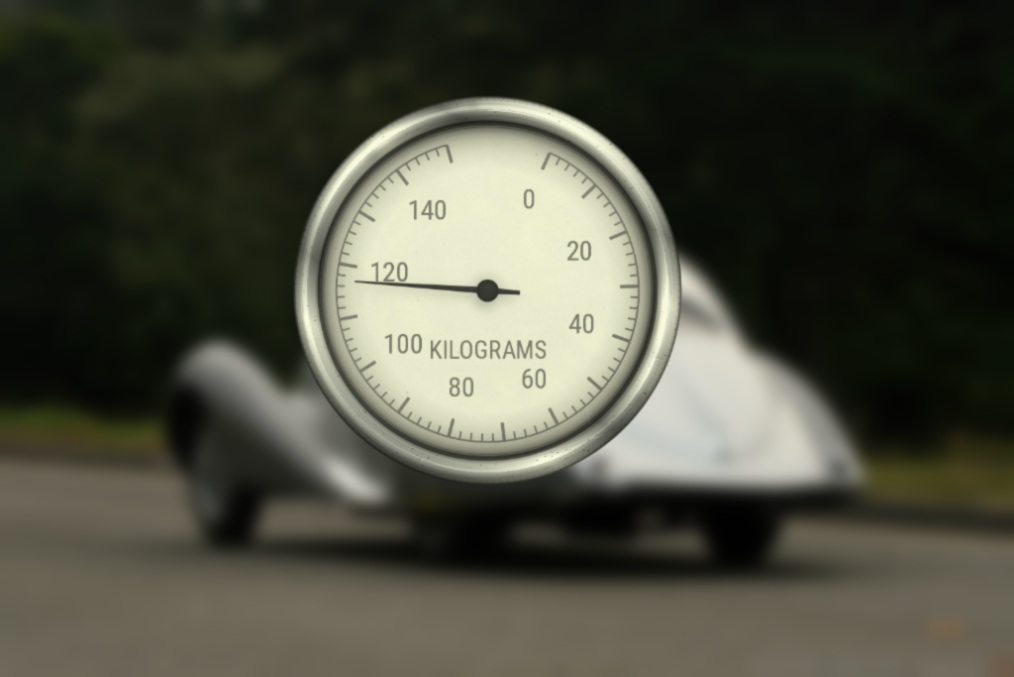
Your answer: 117 kg
